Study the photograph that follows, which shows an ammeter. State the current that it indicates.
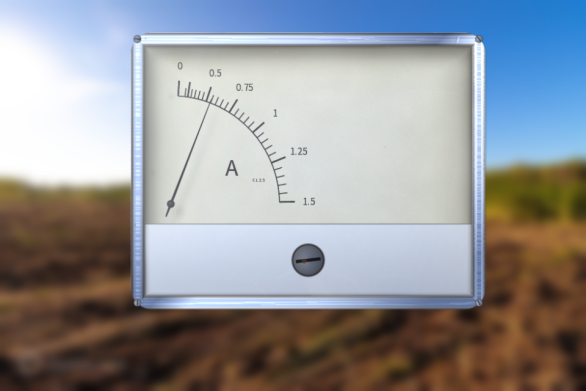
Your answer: 0.55 A
